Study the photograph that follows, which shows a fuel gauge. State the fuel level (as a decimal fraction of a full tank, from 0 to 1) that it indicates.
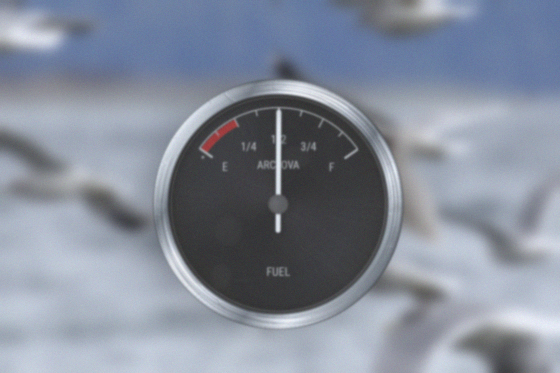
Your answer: 0.5
